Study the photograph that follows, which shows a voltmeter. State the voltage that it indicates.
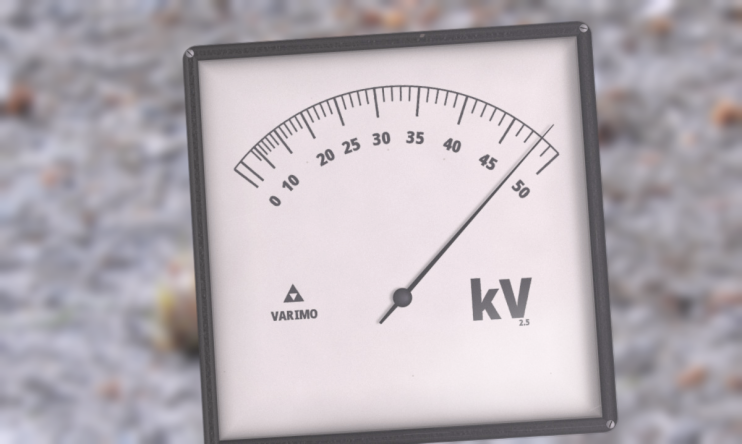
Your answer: 48 kV
